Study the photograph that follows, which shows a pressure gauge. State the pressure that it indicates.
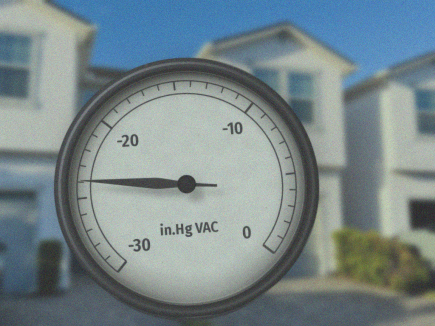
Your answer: -24 inHg
